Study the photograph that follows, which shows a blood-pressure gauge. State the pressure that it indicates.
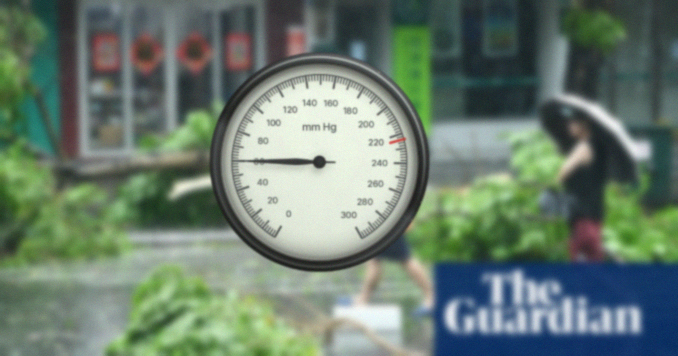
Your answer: 60 mmHg
